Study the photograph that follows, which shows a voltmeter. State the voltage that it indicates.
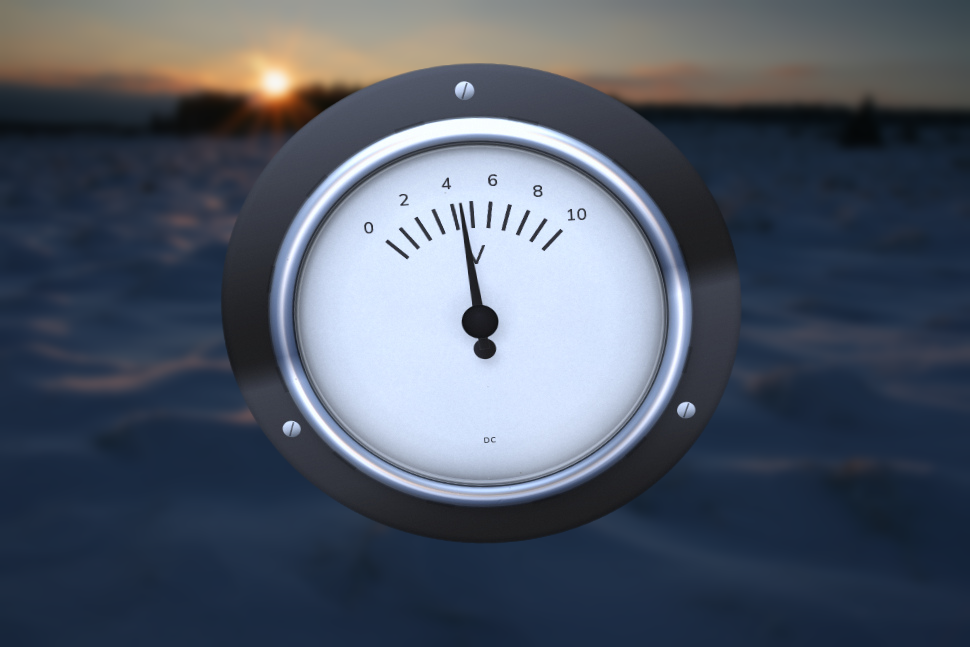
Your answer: 4.5 V
